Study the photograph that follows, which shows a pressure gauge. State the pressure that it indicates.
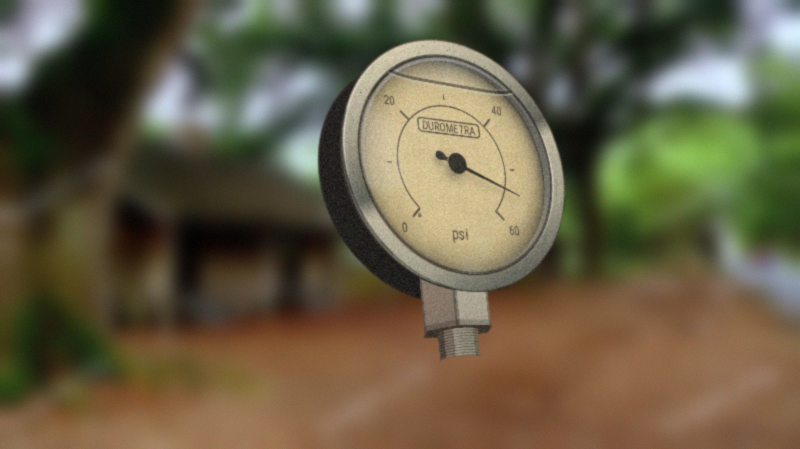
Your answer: 55 psi
